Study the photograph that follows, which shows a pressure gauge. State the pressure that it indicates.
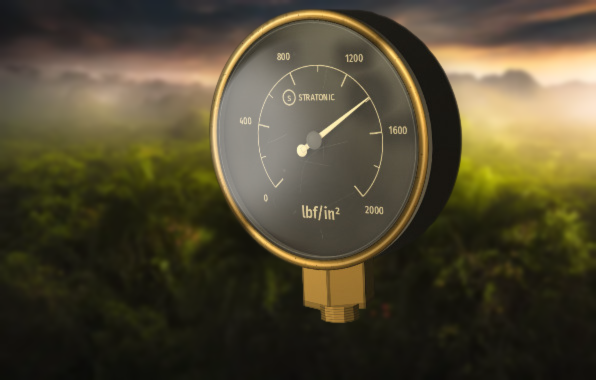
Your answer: 1400 psi
